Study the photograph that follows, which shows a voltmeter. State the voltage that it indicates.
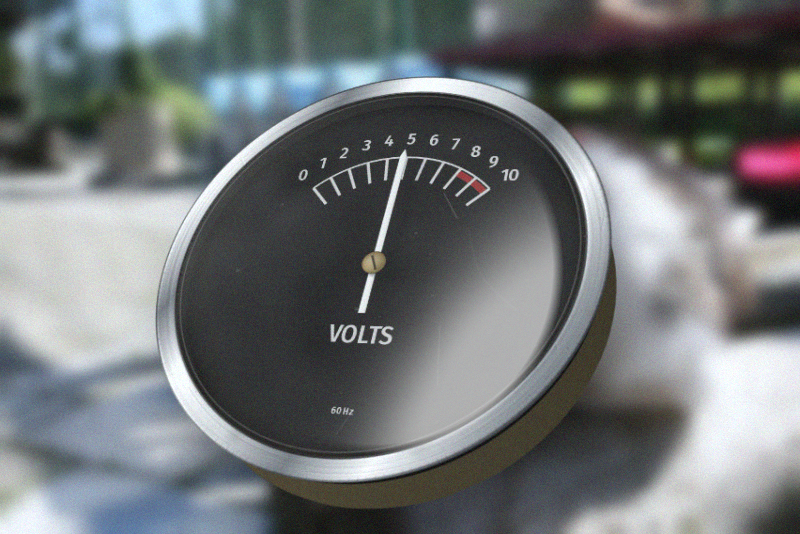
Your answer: 5 V
